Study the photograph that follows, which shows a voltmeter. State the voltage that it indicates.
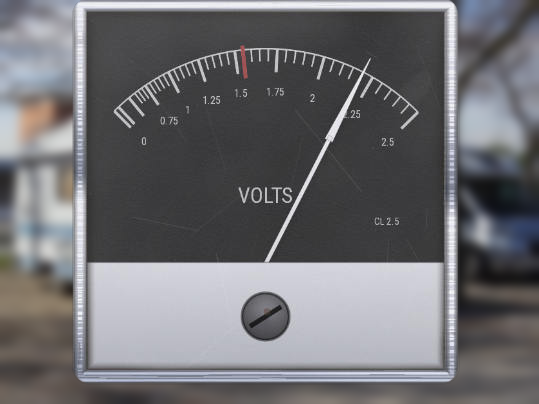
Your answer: 2.2 V
